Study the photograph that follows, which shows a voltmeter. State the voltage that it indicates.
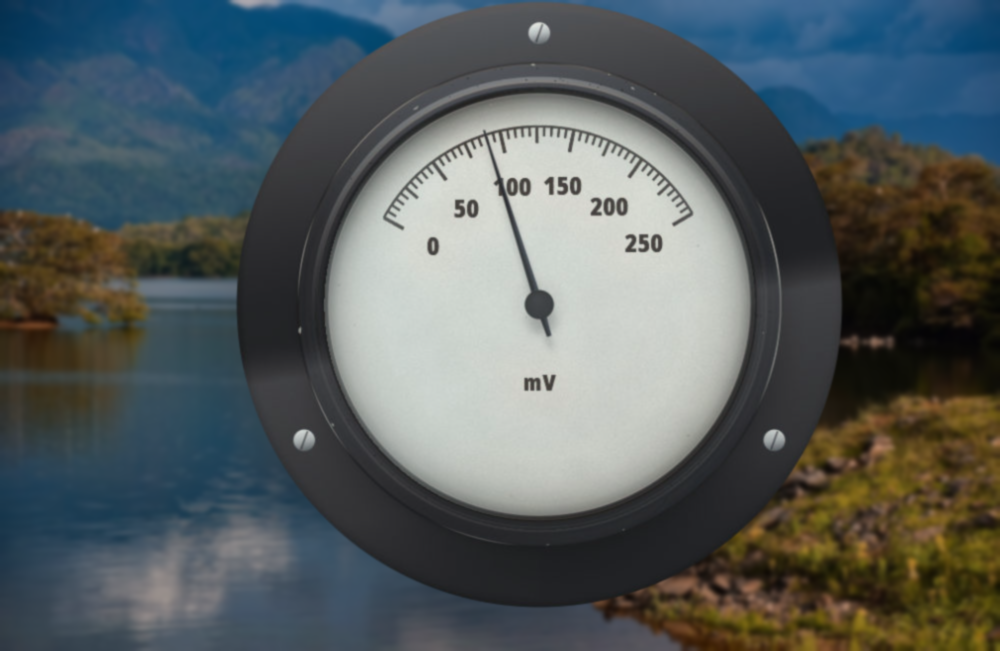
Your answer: 90 mV
